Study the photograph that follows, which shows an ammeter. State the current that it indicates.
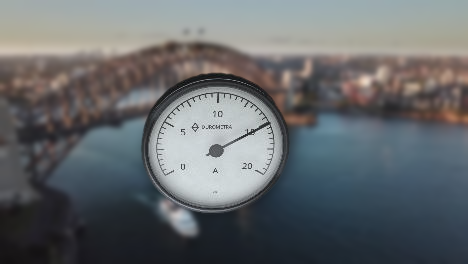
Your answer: 15 A
